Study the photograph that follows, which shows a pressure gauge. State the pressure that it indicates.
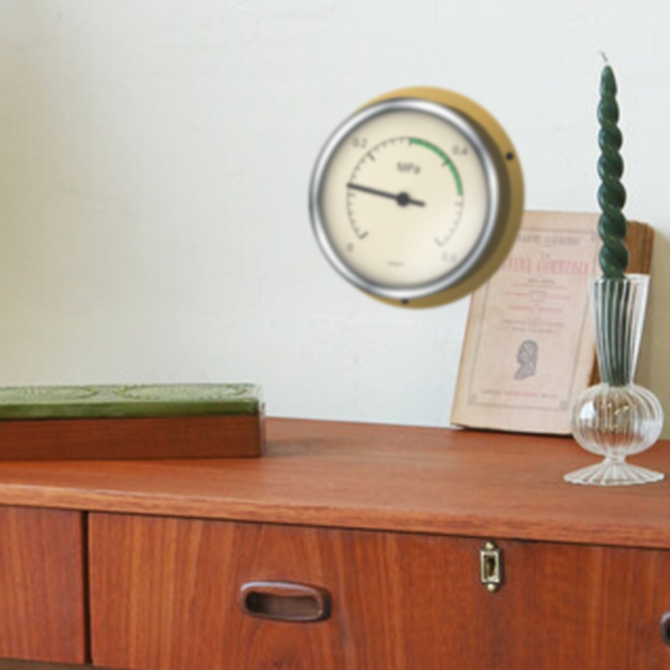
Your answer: 0.12 MPa
